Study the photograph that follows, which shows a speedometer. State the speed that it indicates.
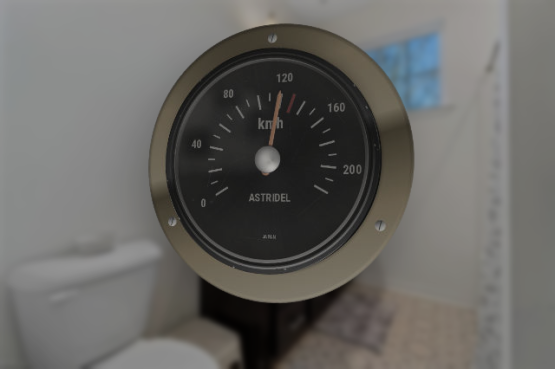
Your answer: 120 km/h
